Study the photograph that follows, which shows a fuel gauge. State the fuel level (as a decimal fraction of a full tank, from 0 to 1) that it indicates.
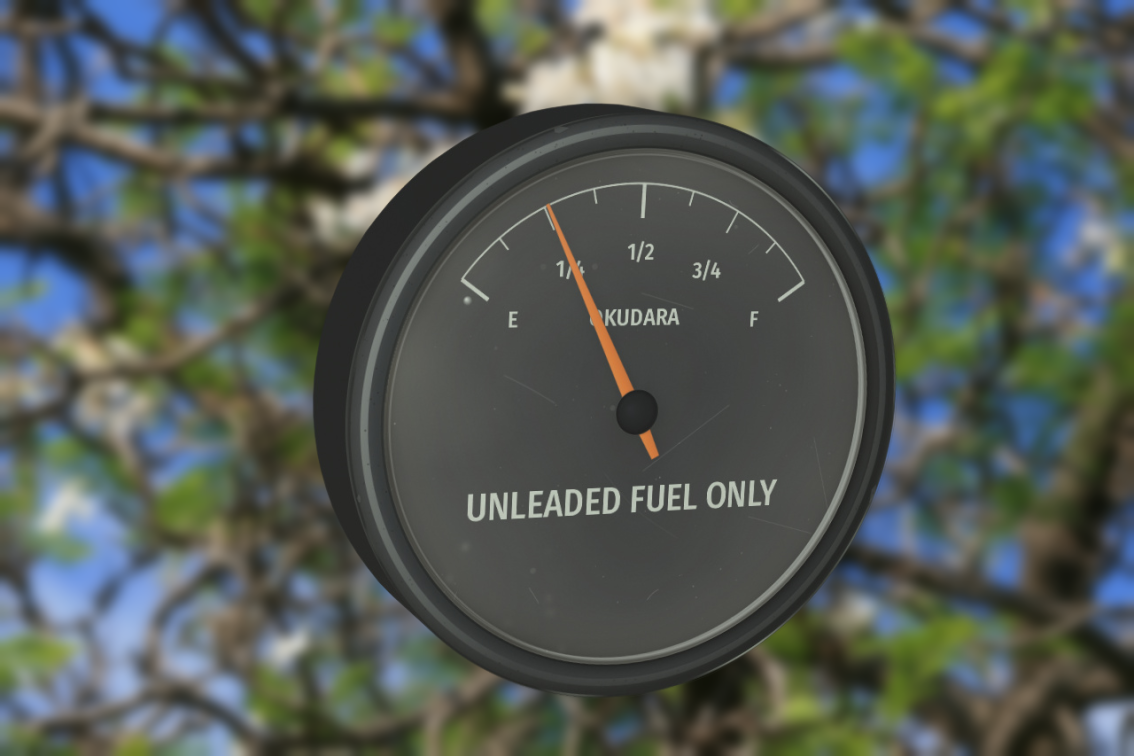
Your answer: 0.25
